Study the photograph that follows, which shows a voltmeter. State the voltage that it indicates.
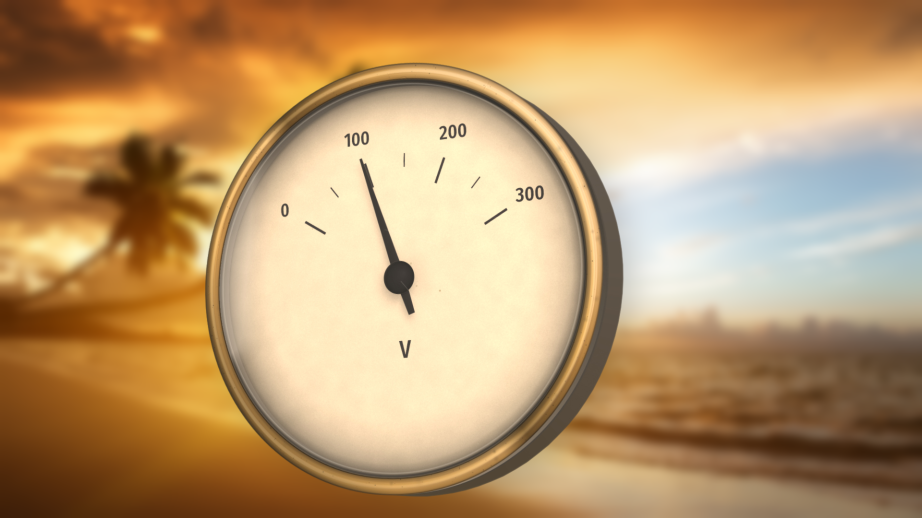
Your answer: 100 V
